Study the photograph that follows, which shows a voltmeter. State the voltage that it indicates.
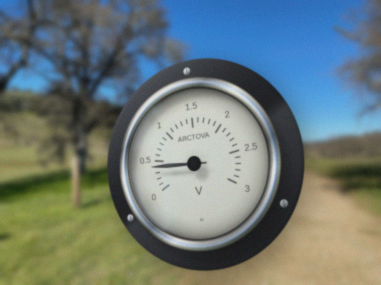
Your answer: 0.4 V
